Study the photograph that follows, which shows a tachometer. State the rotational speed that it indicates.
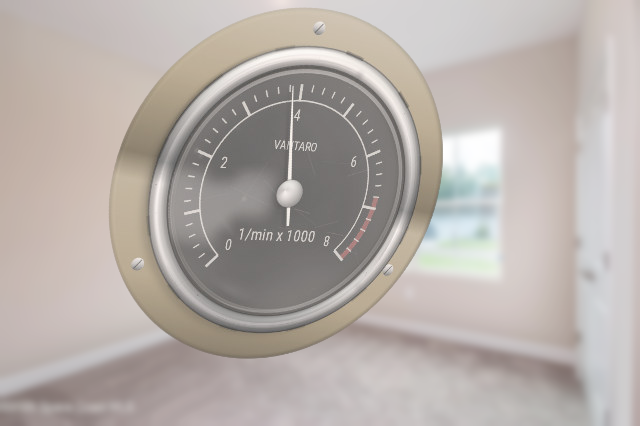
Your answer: 3800 rpm
